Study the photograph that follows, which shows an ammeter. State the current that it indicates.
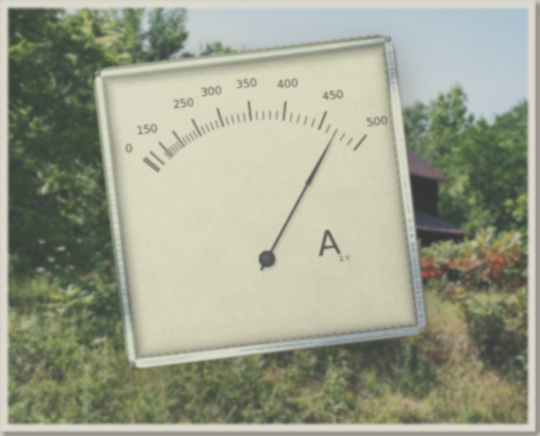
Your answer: 470 A
